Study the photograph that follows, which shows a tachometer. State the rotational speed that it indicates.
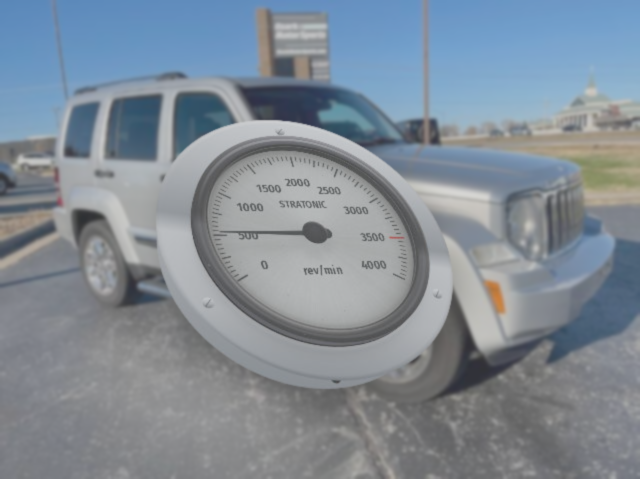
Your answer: 500 rpm
